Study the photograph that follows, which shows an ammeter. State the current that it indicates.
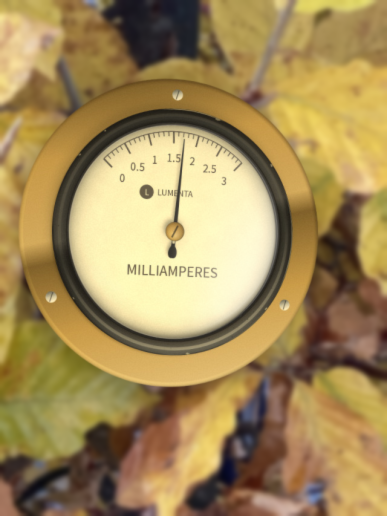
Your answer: 1.7 mA
